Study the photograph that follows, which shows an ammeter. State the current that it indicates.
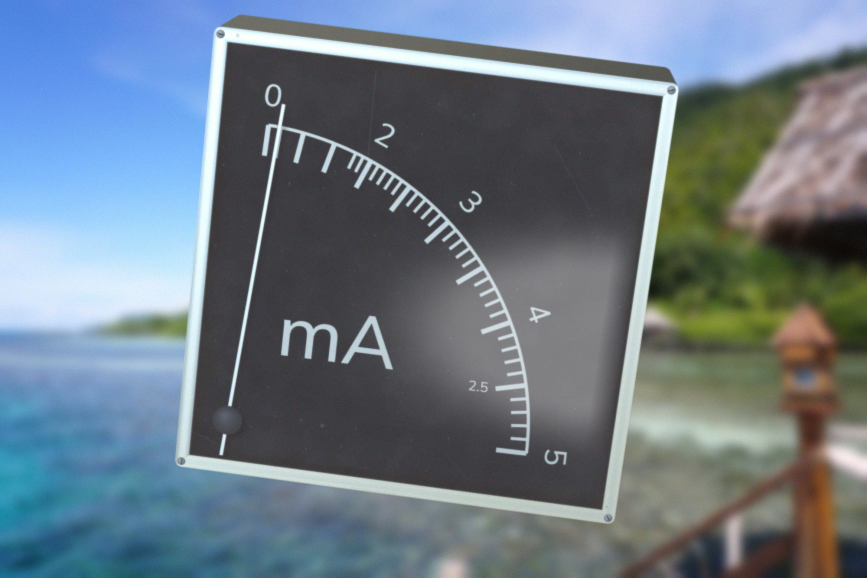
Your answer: 0.5 mA
